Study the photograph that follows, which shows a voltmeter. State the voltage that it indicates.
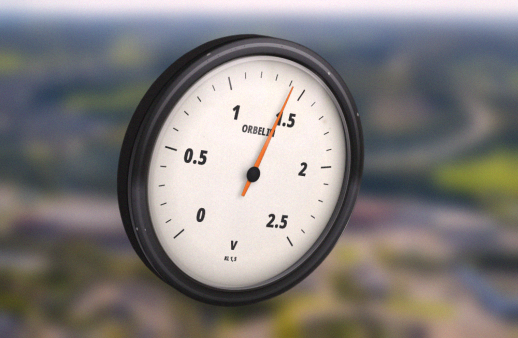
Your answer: 1.4 V
